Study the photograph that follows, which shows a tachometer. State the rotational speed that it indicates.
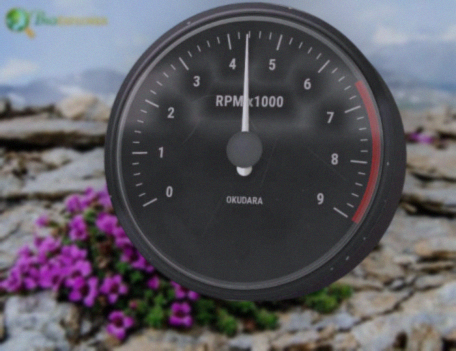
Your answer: 4400 rpm
